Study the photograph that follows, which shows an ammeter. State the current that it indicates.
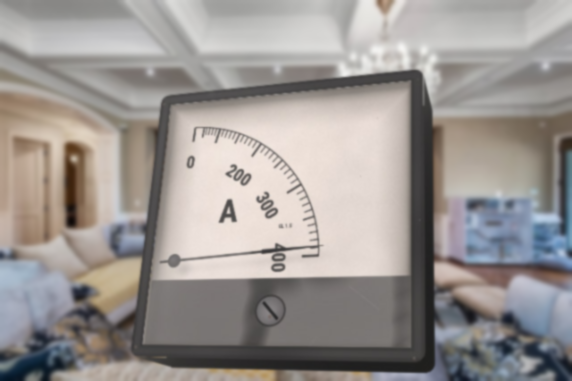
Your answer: 390 A
